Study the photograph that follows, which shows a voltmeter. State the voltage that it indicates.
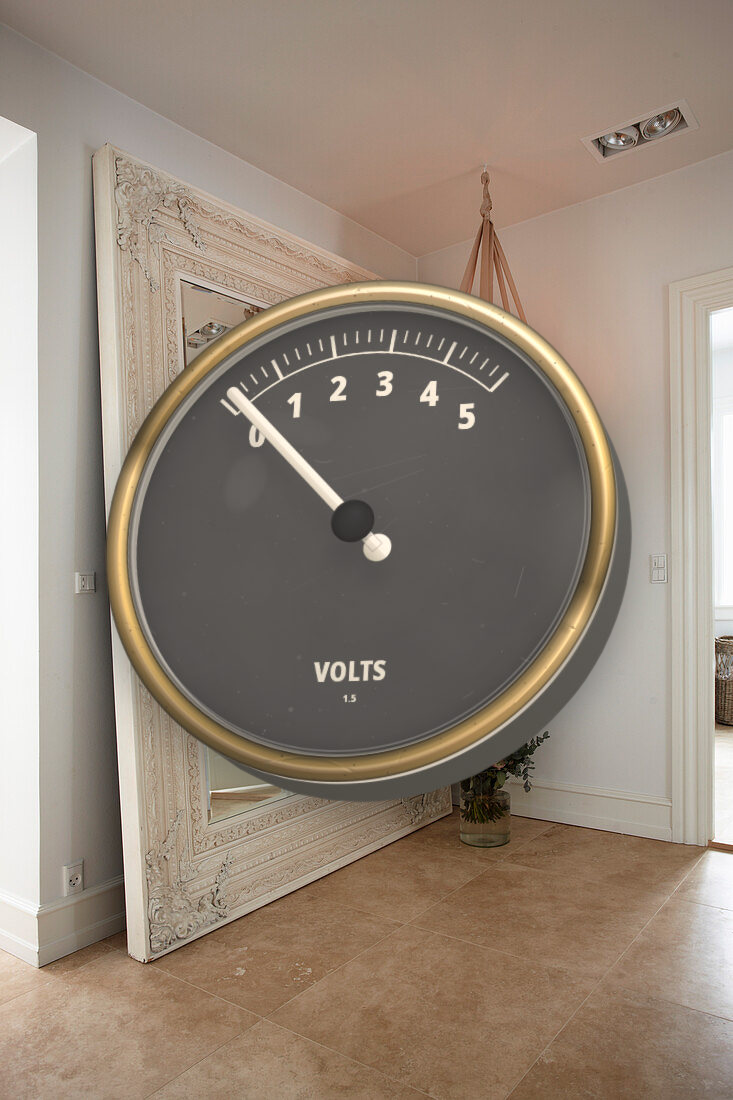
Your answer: 0.2 V
